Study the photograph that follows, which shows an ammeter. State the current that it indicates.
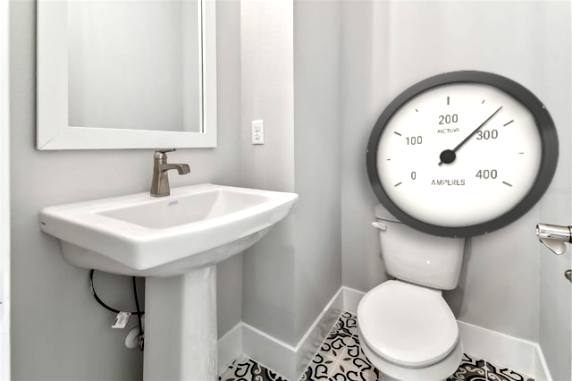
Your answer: 275 A
